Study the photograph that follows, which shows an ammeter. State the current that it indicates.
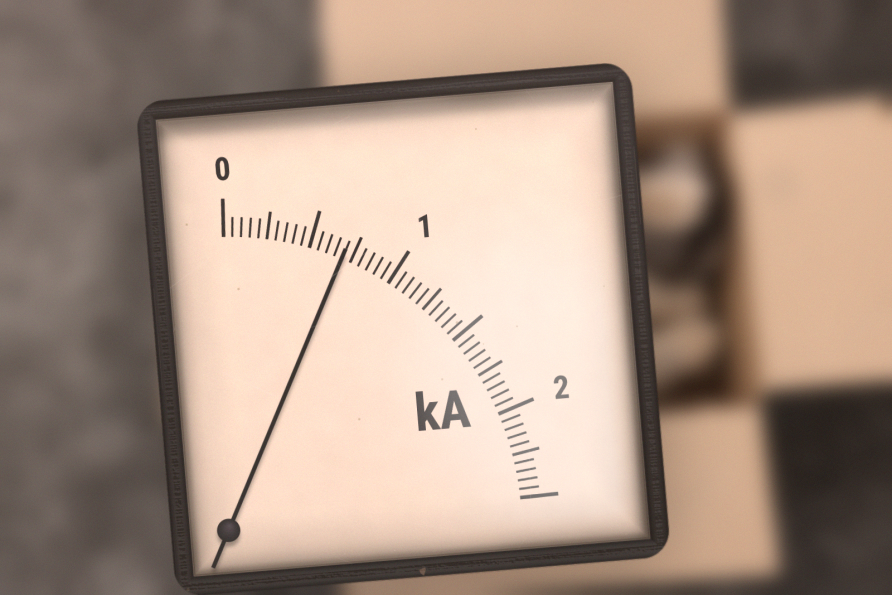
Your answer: 0.7 kA
